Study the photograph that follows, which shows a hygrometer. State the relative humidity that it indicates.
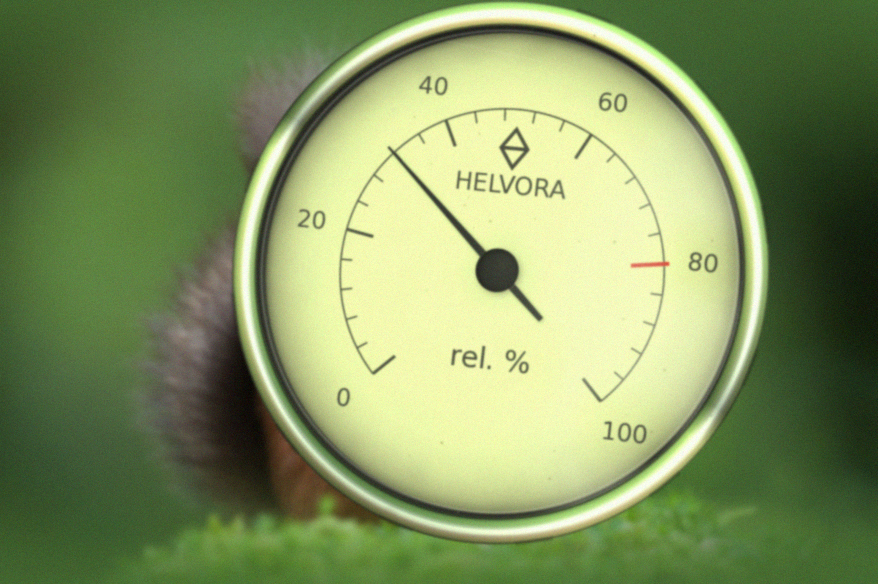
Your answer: 32 %
